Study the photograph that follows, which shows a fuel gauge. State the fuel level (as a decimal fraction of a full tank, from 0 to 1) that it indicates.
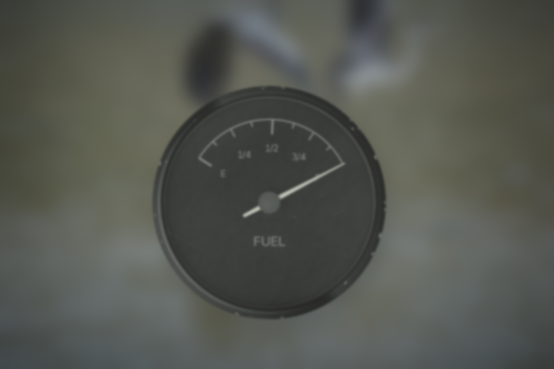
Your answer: 1
